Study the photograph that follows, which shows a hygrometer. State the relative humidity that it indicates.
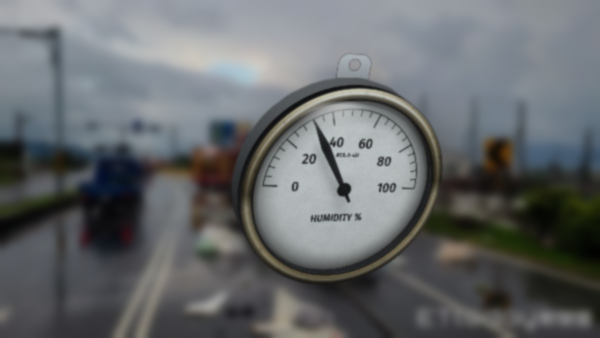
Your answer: 32 %
